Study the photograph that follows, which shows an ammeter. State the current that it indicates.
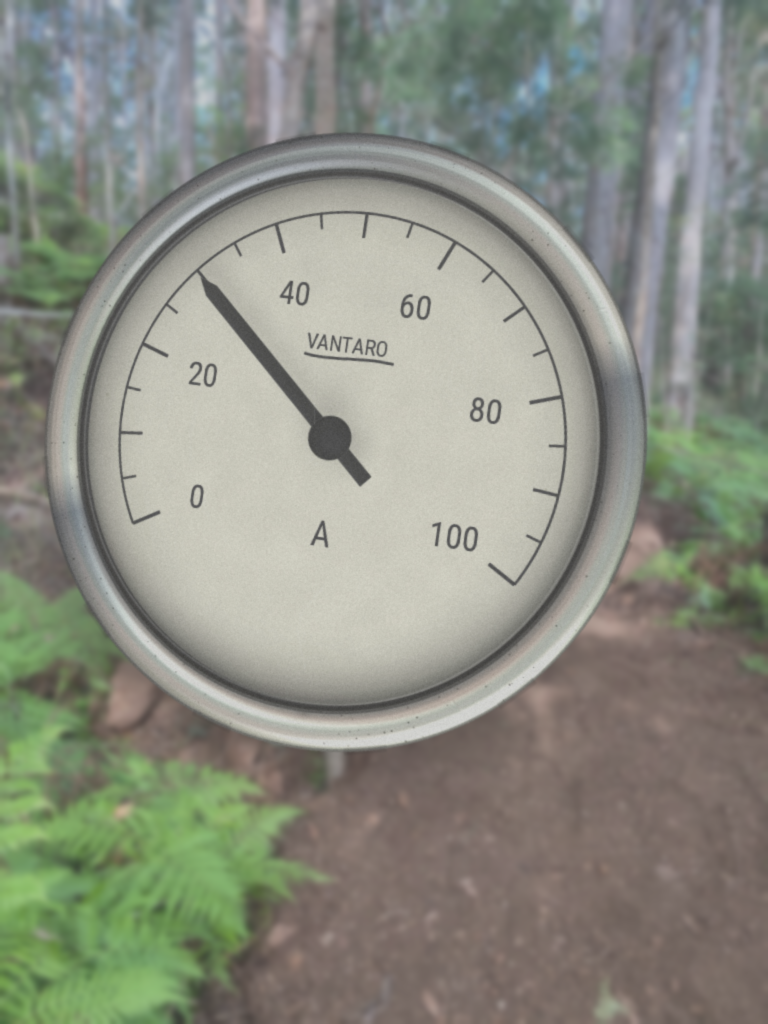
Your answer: 30 A
